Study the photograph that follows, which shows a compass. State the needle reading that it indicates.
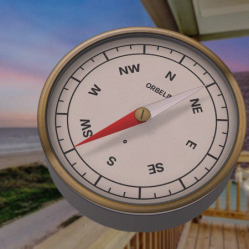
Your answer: 210 °
